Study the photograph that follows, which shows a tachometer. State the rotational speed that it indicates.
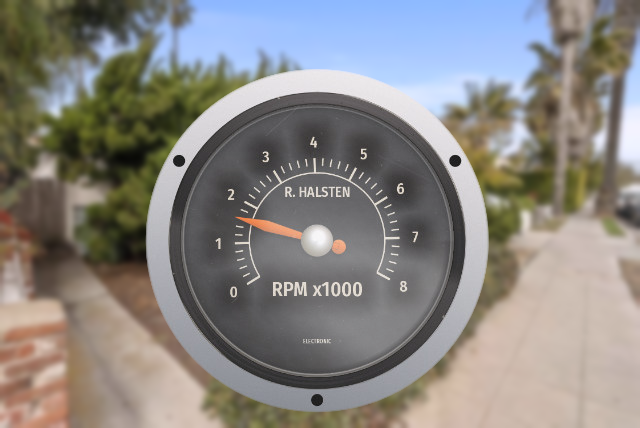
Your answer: 1600 rpm
